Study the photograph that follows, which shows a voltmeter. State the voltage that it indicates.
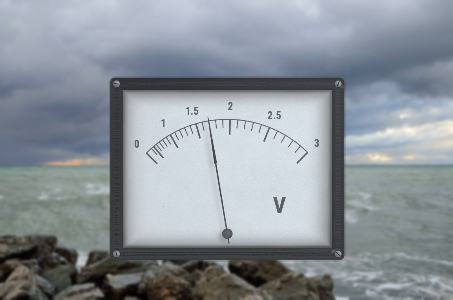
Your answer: 1.7 V
